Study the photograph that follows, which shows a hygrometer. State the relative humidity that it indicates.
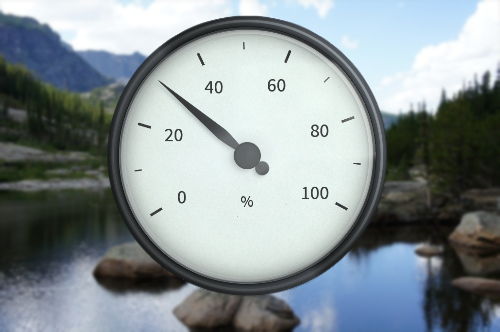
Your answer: 30 %
